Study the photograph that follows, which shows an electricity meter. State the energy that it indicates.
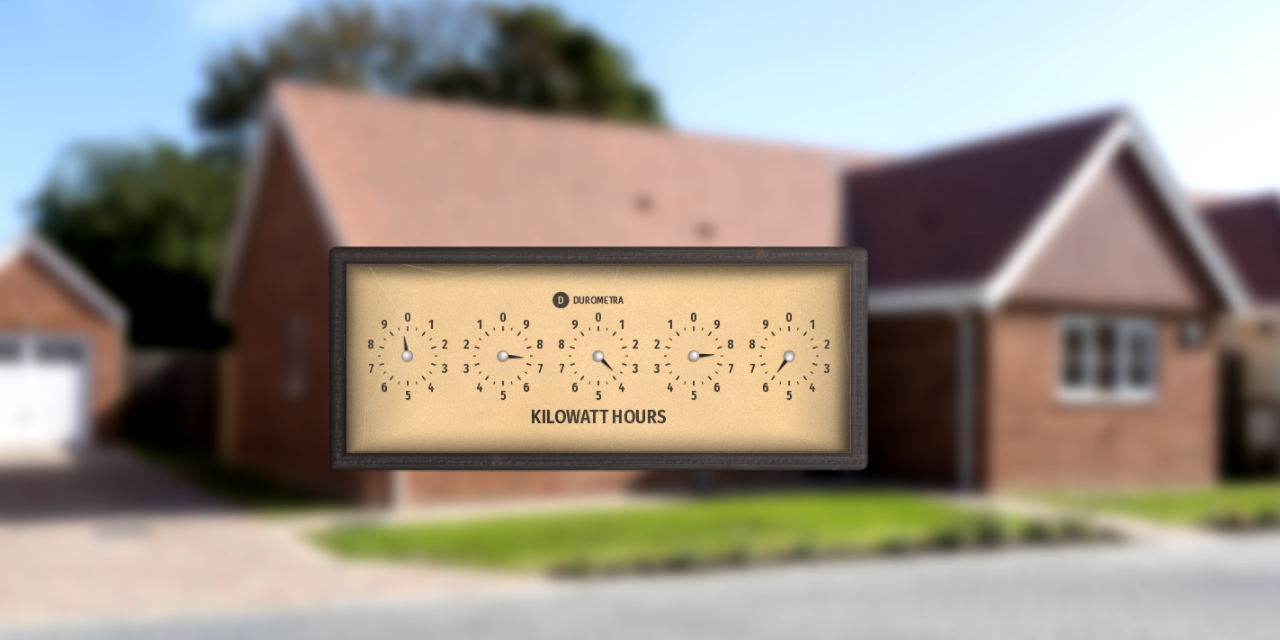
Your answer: 97376 kWh
